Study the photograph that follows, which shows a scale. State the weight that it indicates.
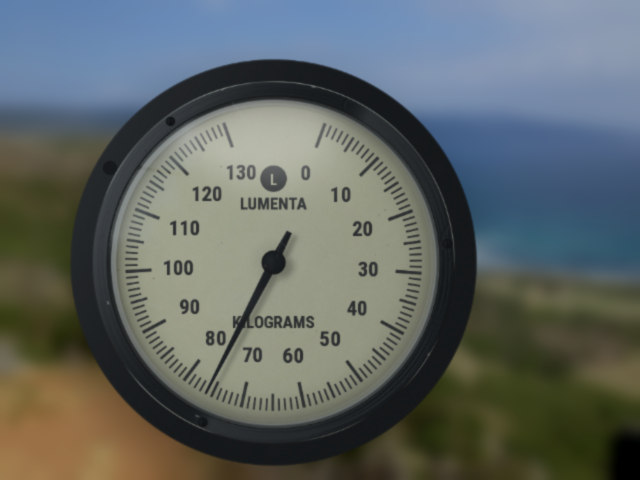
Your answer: 76 kg
